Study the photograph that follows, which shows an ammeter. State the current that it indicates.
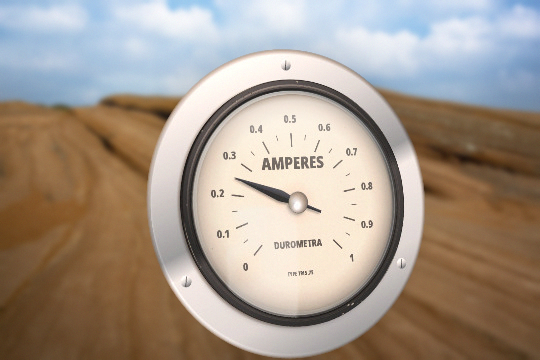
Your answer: 0.25 A
